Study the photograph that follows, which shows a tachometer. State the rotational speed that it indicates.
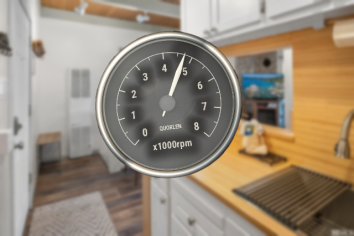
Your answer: 4750 rpm
